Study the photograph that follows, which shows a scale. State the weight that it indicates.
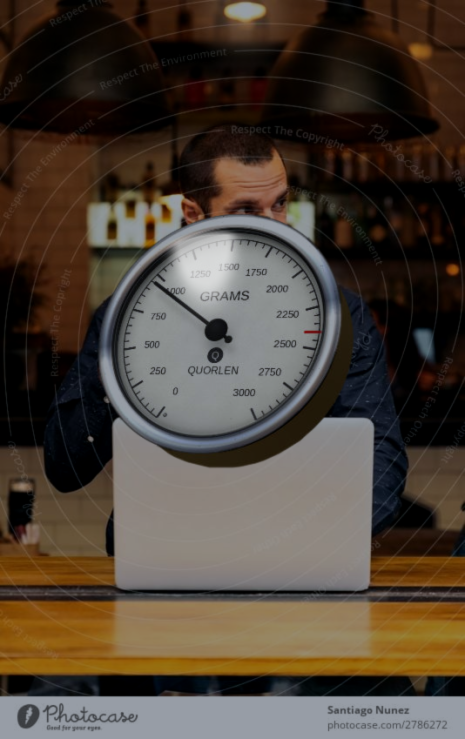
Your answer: 950 g
